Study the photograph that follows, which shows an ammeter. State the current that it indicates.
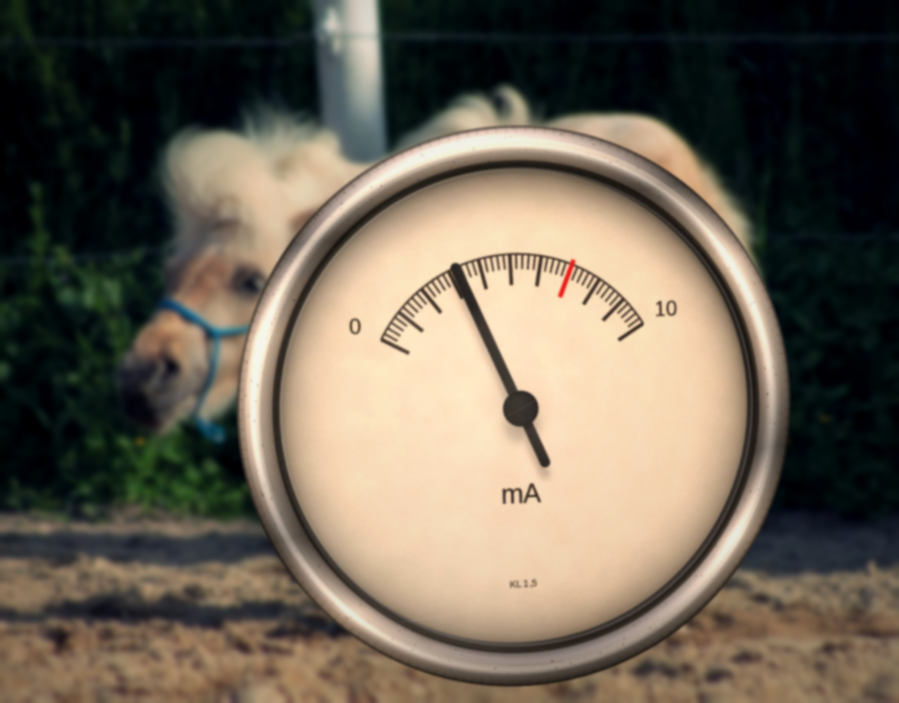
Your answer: 3.2 mA
